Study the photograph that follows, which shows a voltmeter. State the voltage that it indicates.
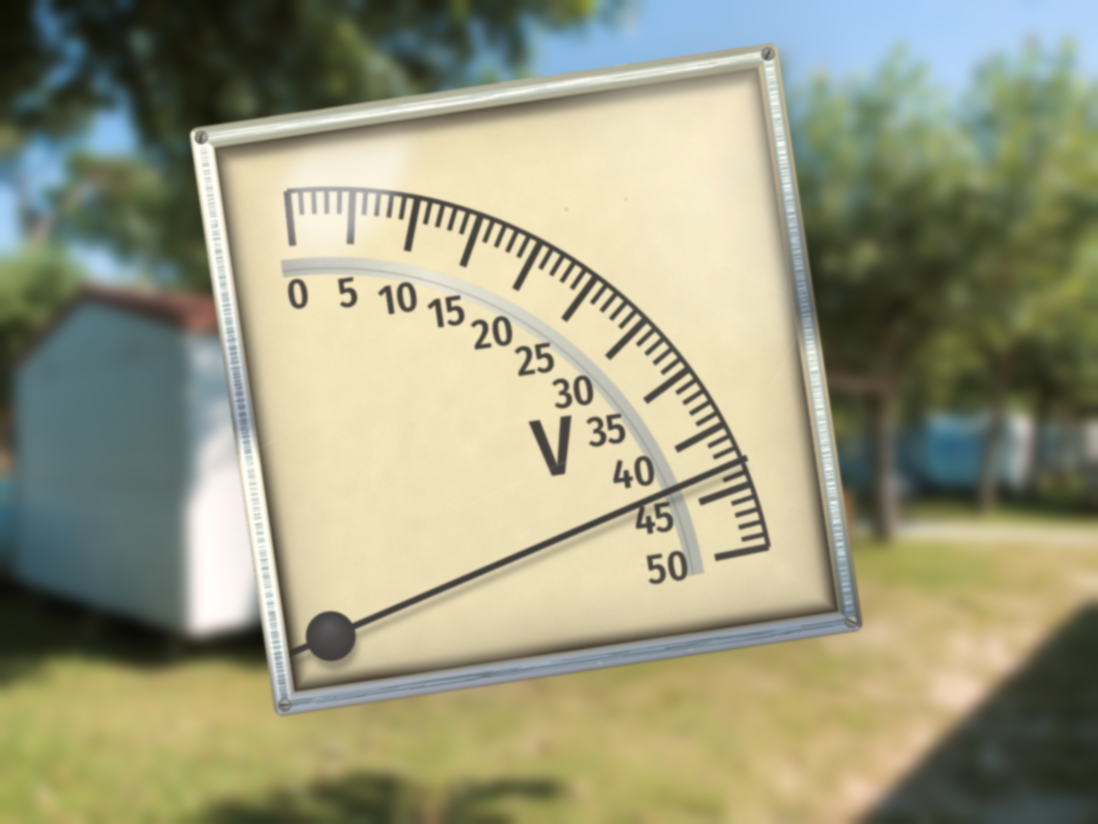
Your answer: 43 V
